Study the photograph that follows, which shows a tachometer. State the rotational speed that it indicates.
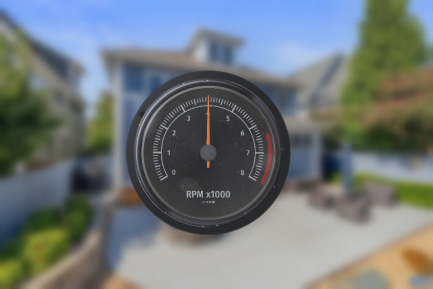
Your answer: 4000 rpm
